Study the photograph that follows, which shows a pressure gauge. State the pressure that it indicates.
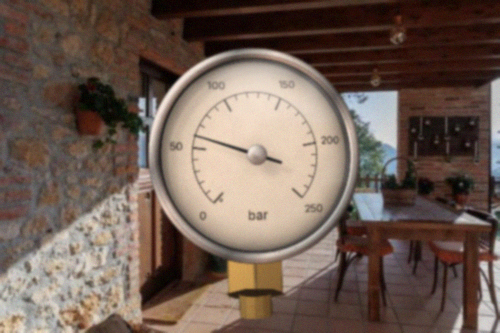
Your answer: 60 bar
